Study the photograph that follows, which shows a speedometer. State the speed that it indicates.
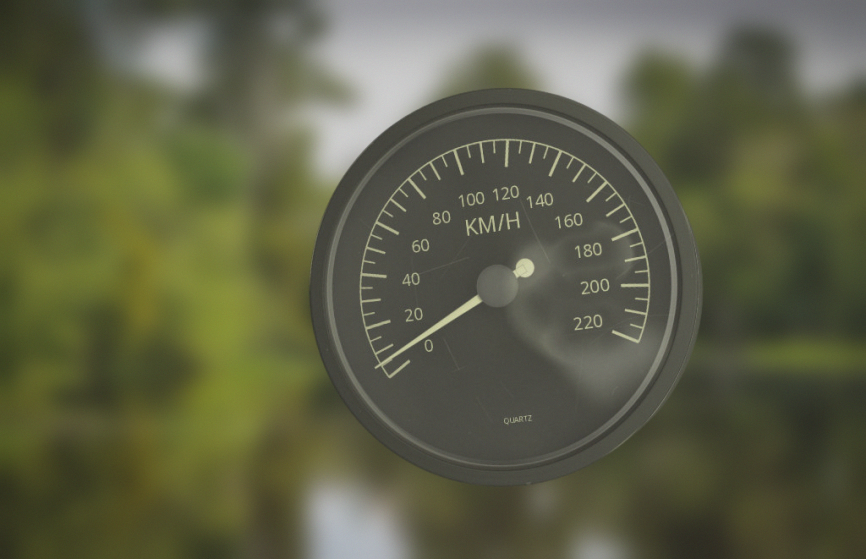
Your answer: 5 km/h
